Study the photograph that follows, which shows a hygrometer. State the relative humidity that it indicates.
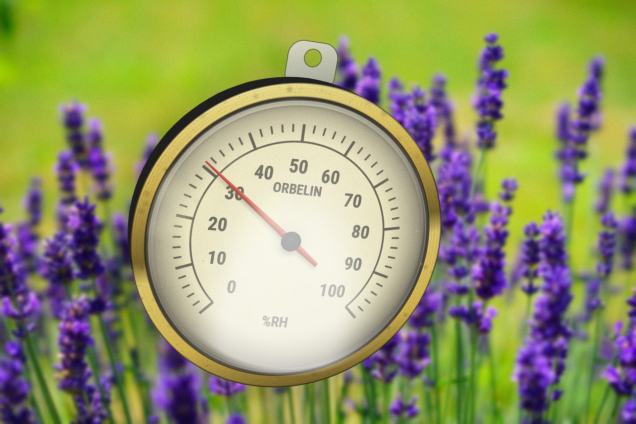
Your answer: 31 %
